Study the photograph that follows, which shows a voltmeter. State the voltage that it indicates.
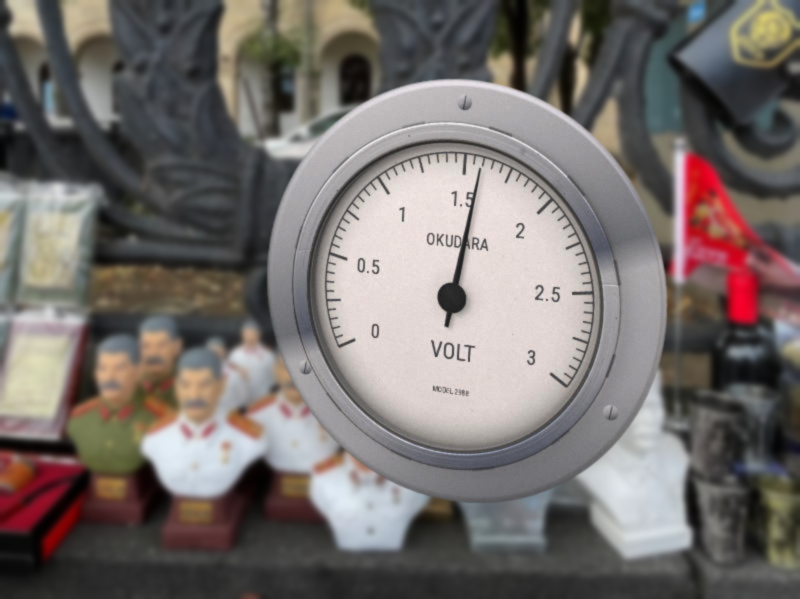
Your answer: 1.6 V
